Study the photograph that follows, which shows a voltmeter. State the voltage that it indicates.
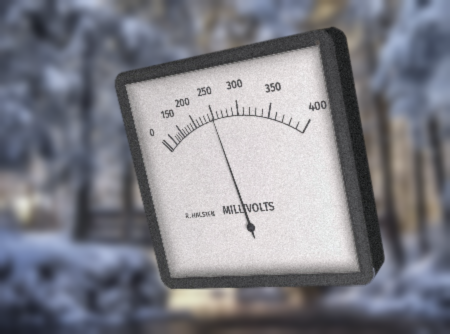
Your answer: 250 mV
